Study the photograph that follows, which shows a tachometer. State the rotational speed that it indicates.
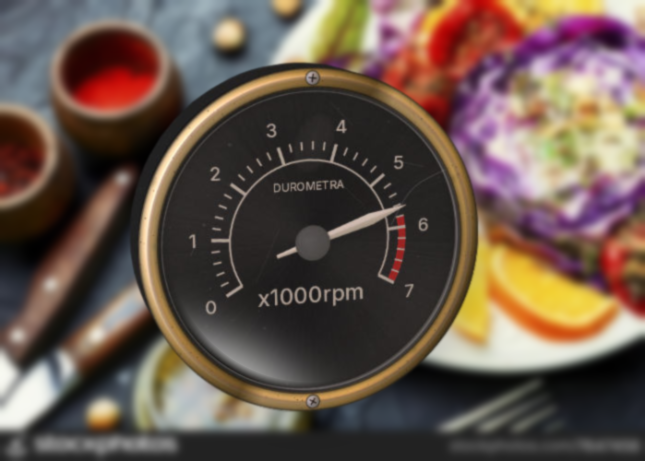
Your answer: 5600 rpm
